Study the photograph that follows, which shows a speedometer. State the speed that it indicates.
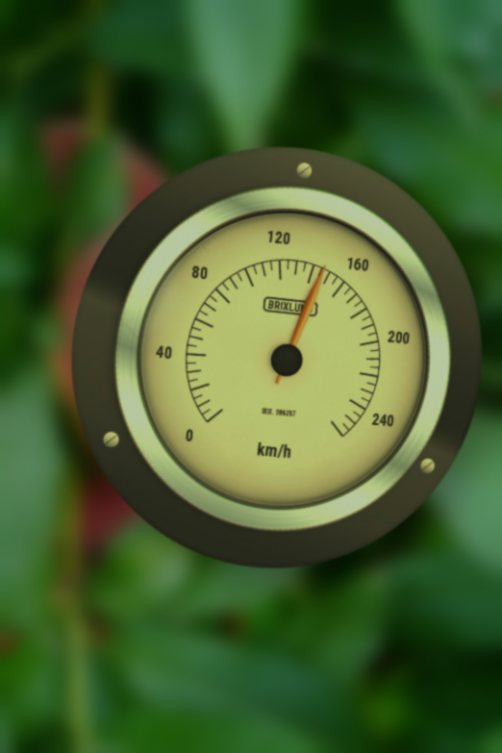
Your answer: 145 km/h
